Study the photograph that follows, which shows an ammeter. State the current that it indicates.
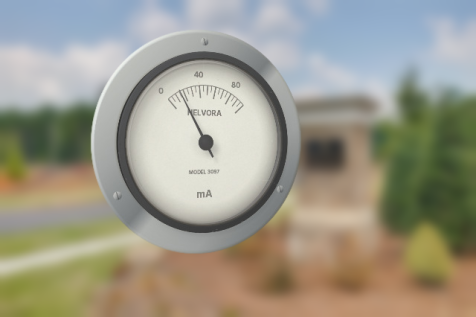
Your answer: 15 mA
